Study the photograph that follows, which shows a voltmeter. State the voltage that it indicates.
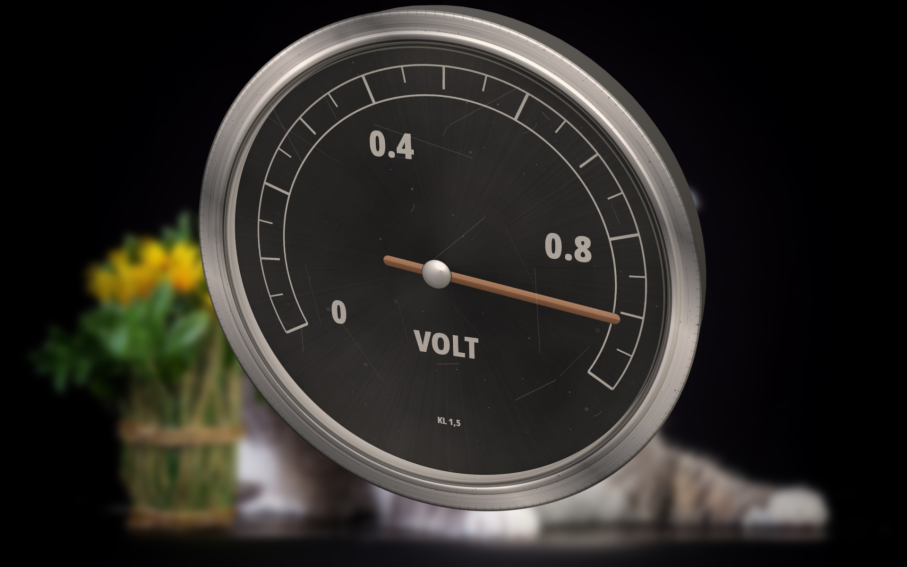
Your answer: 0.9 V
